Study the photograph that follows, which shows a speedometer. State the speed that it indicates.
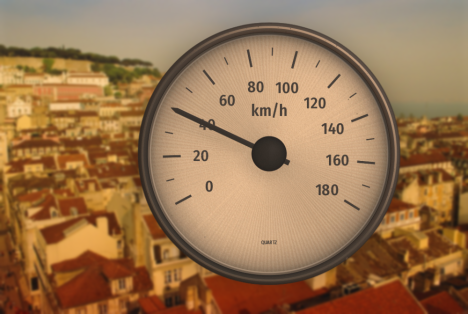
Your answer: 40 km/h
